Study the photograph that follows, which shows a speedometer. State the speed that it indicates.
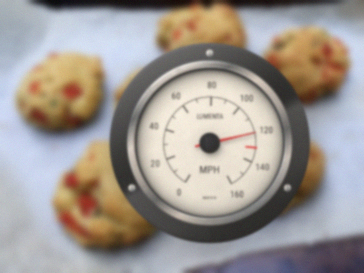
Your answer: 120 mph
